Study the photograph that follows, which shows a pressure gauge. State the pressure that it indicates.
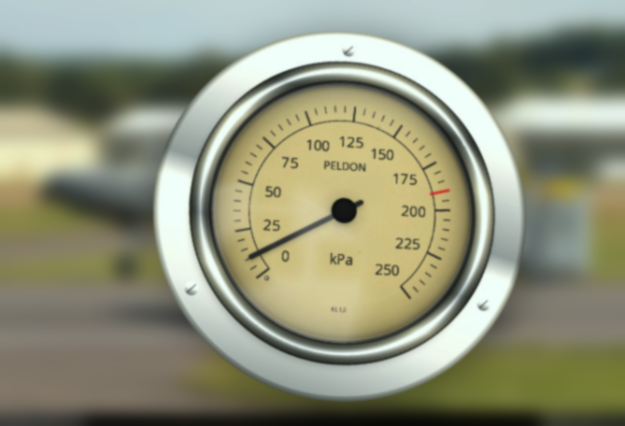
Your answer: 10 kPa
